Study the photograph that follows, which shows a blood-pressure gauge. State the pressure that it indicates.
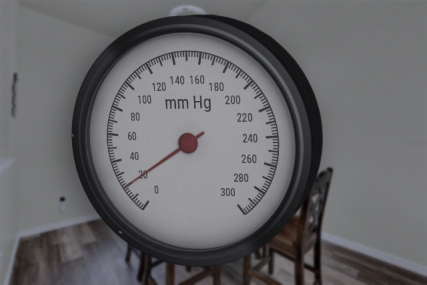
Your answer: 20 mmHg
